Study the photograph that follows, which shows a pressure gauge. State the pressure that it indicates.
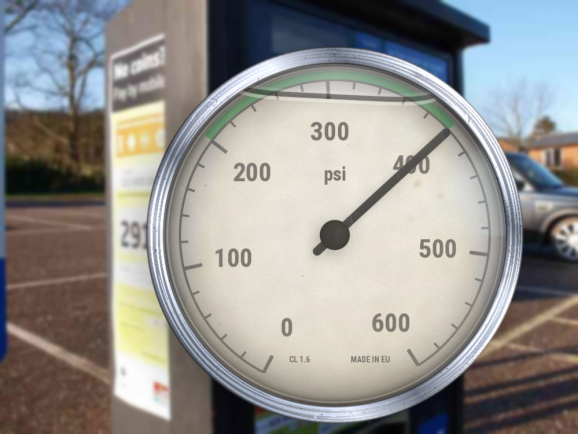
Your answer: 400 psi
